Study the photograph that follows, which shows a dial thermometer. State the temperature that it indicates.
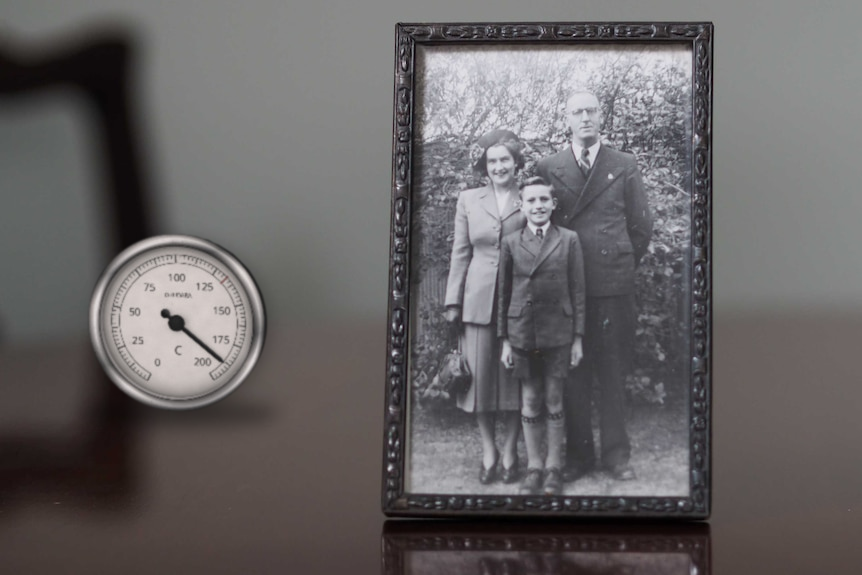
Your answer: 187.5 °C
